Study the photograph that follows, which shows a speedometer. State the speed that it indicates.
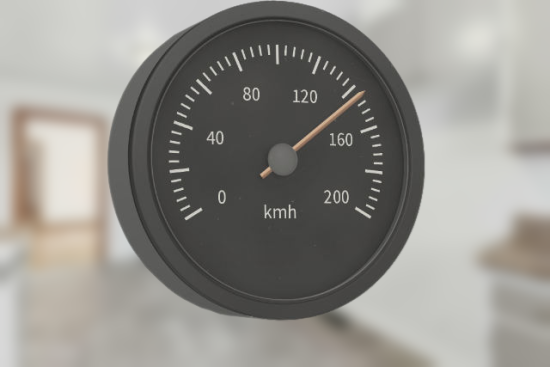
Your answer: 144 km/h
